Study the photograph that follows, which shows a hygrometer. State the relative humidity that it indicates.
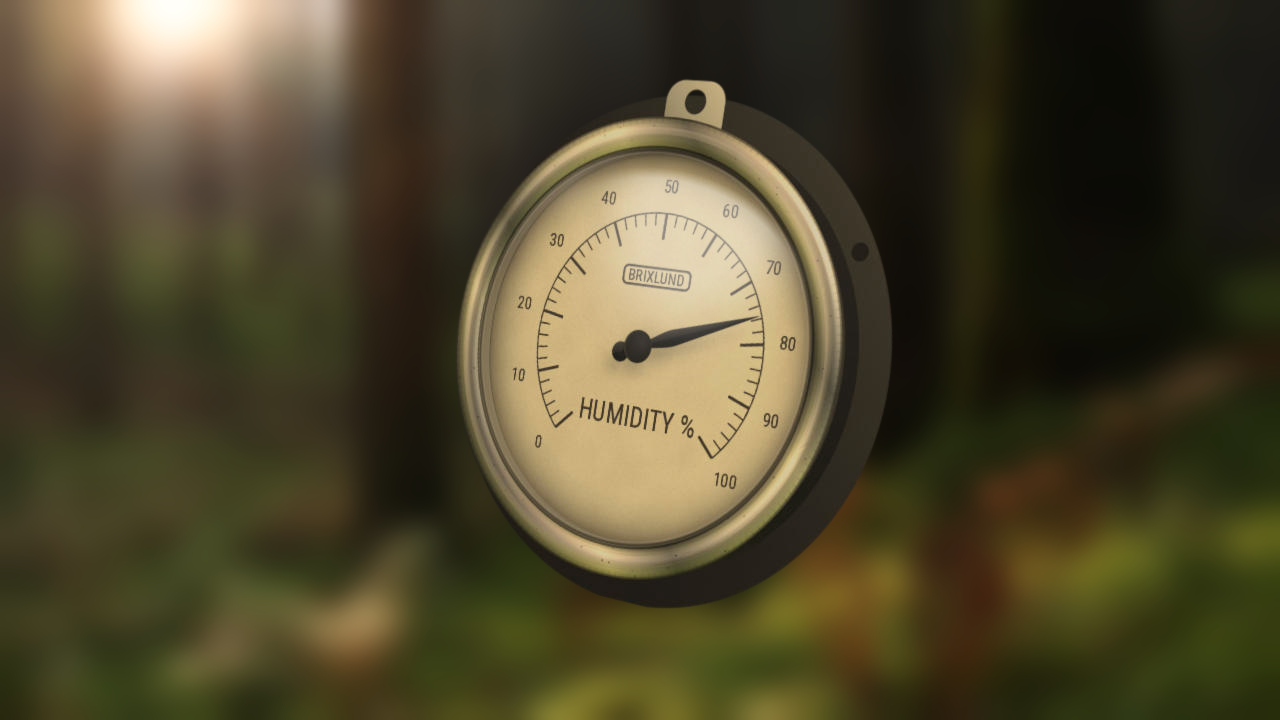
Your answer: 76 %
